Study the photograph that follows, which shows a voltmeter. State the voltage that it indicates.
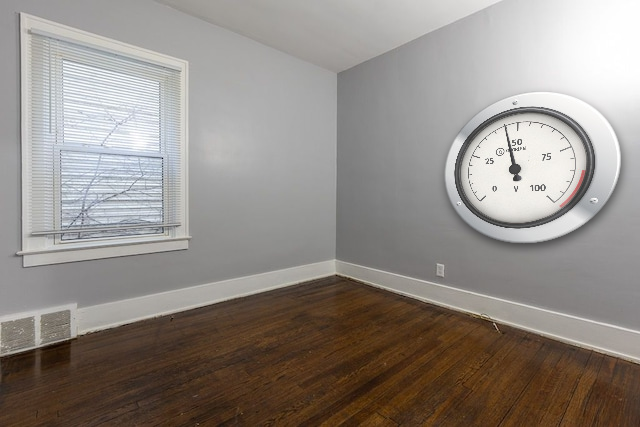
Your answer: 45 V
